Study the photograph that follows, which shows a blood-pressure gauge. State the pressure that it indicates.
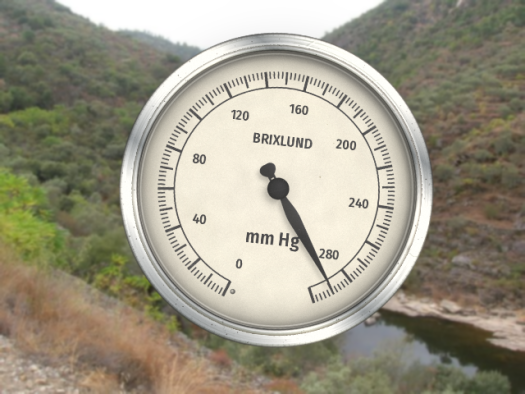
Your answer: 290 mmHg
